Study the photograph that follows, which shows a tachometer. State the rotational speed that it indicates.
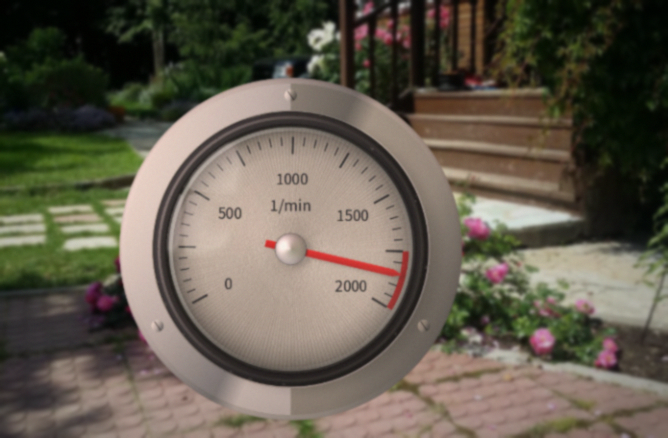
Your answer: 1850 rpm
